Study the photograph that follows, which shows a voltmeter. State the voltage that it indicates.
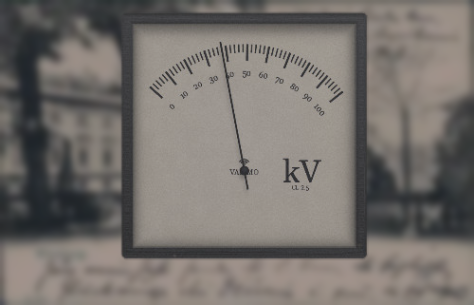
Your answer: 38 kV
